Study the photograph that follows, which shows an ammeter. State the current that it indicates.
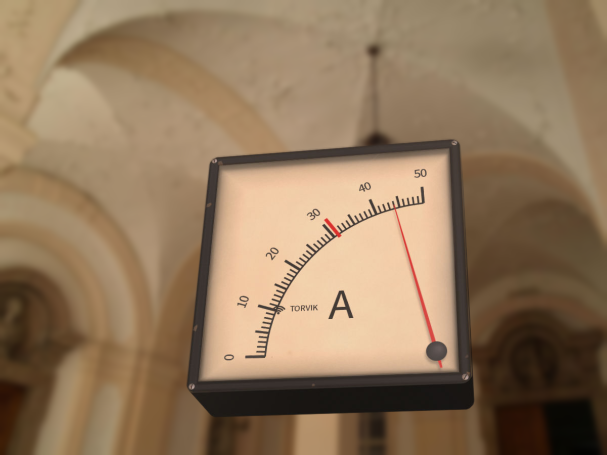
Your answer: 44 A
